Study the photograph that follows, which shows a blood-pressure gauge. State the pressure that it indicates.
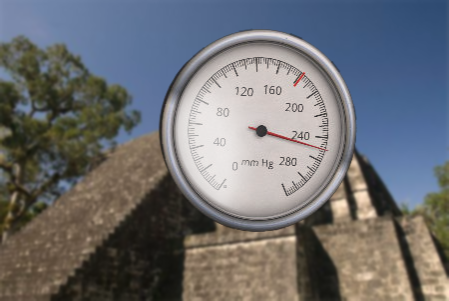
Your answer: 250 mmHg
